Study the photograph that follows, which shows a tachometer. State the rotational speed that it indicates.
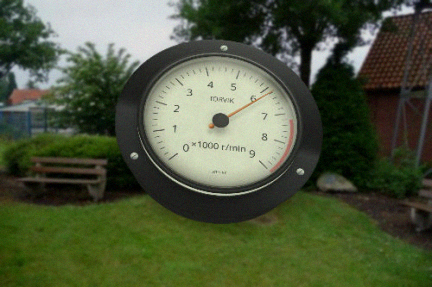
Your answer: 6200 rpm
